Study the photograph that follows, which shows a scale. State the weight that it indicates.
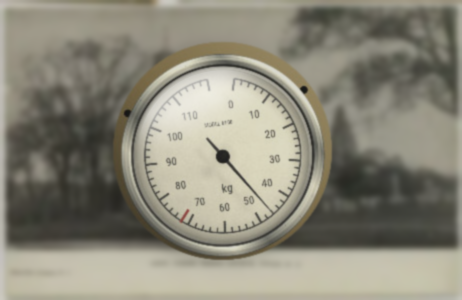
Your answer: 46 kg
